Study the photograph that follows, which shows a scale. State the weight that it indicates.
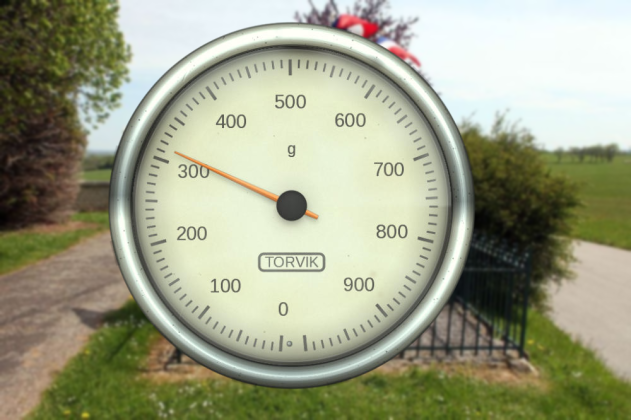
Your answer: 315 g
